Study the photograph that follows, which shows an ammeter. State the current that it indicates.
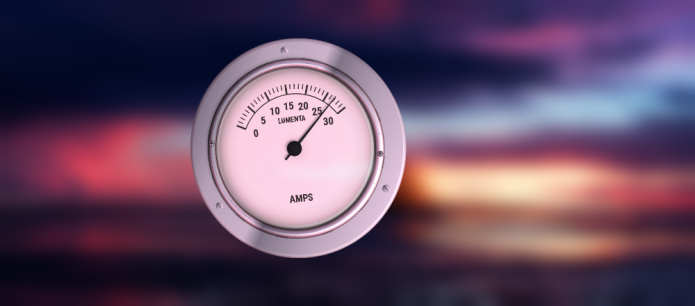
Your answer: 27 A
